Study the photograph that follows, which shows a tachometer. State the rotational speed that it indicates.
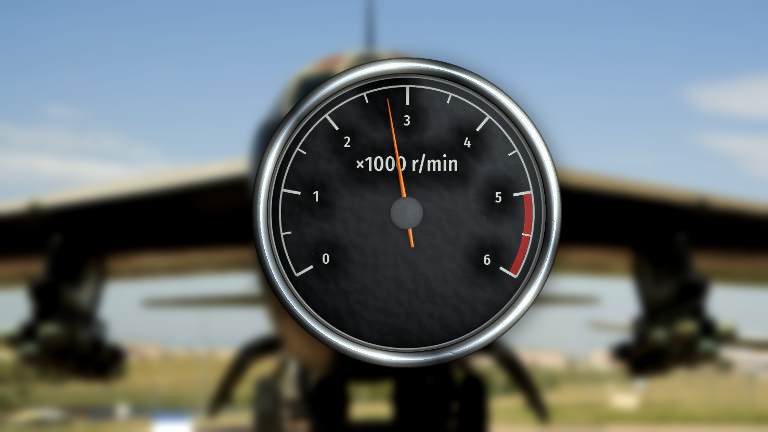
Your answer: 2750 rpm
